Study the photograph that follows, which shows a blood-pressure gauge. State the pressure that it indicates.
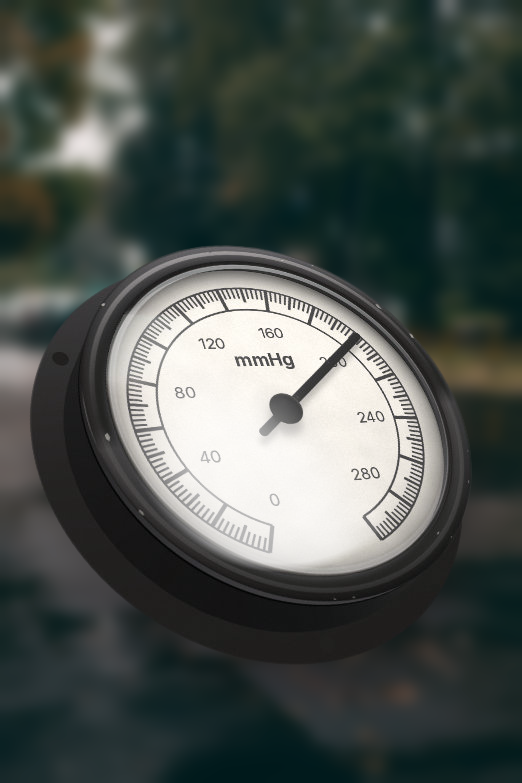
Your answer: 200 mmHg
